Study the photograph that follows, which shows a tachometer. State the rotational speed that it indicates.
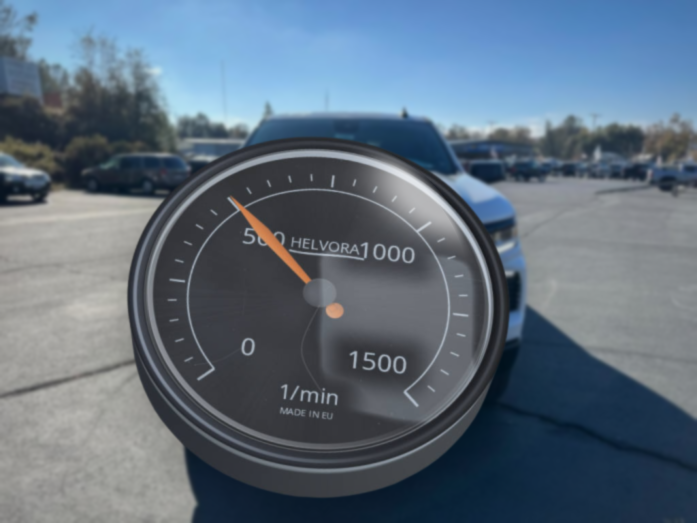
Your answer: 500 rpm
